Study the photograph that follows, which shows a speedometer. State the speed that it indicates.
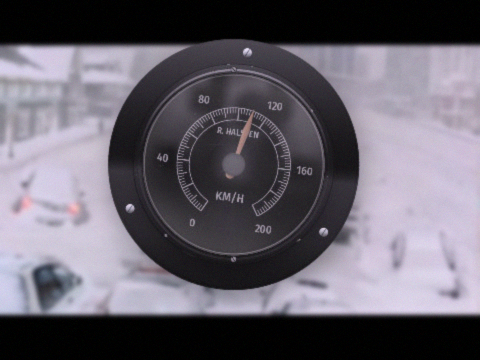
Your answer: 110 km/h
